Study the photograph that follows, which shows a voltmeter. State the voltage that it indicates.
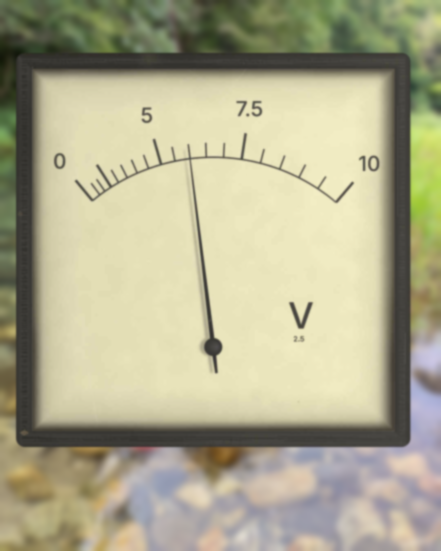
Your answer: 6 V
